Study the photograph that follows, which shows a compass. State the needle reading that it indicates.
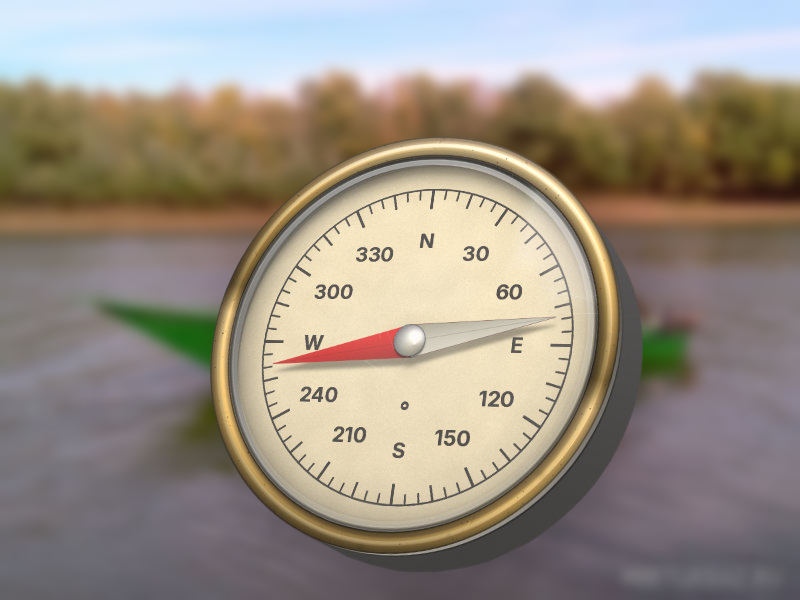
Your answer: 260 °
